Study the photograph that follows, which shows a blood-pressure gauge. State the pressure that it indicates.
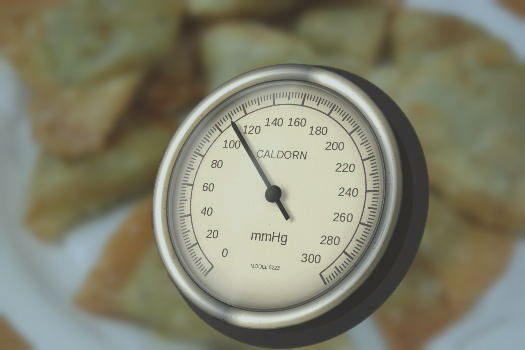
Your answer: 110 mmHg
